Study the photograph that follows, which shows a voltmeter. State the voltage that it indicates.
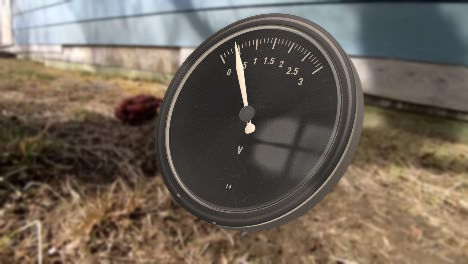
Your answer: 0.5 V
